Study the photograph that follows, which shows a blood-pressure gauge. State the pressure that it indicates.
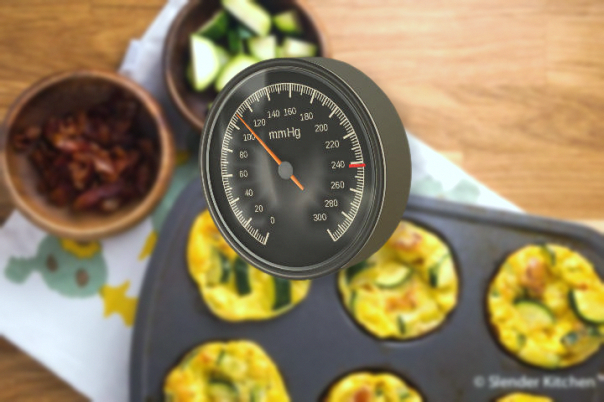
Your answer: 110 mmHg
